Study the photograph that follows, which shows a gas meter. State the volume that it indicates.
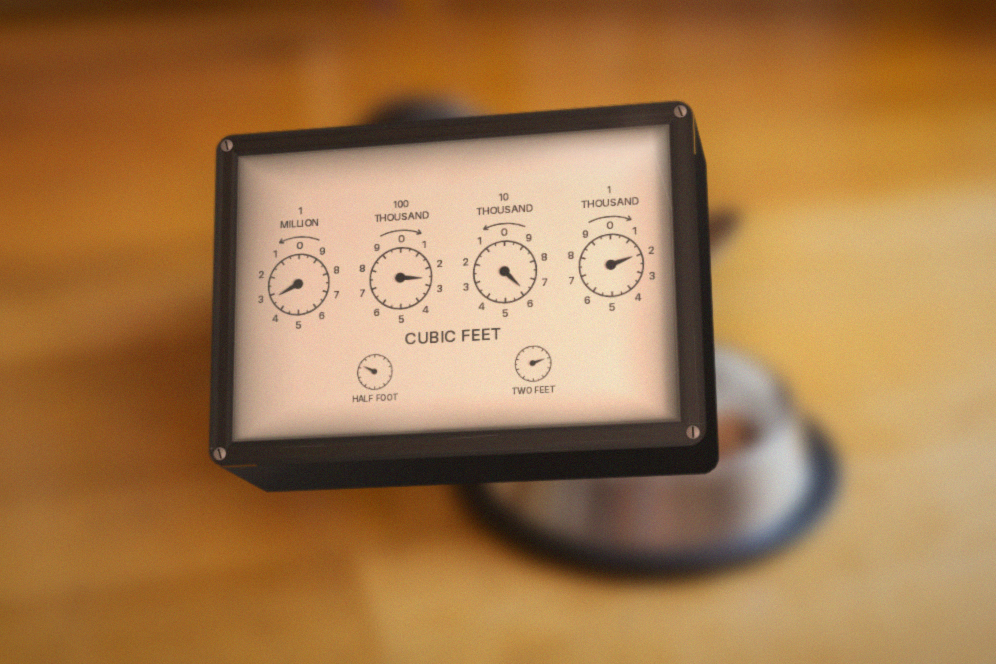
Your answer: 326200 ft³
